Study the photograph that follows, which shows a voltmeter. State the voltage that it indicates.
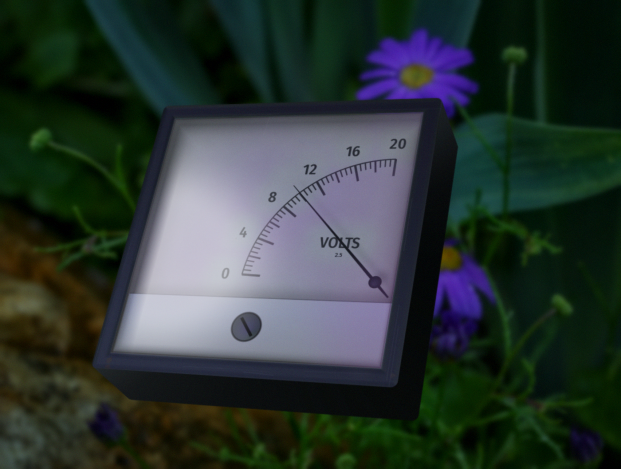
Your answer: 10 V
